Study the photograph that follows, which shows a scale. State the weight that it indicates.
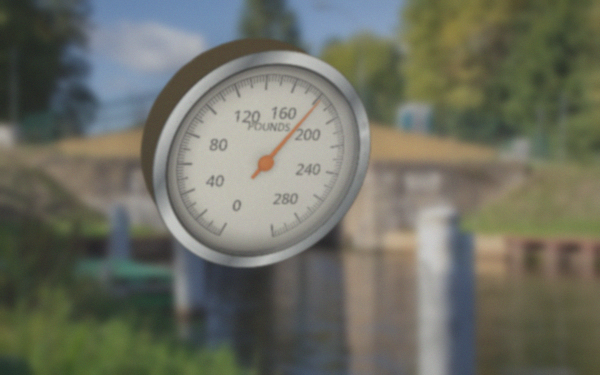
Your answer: 180 lb
